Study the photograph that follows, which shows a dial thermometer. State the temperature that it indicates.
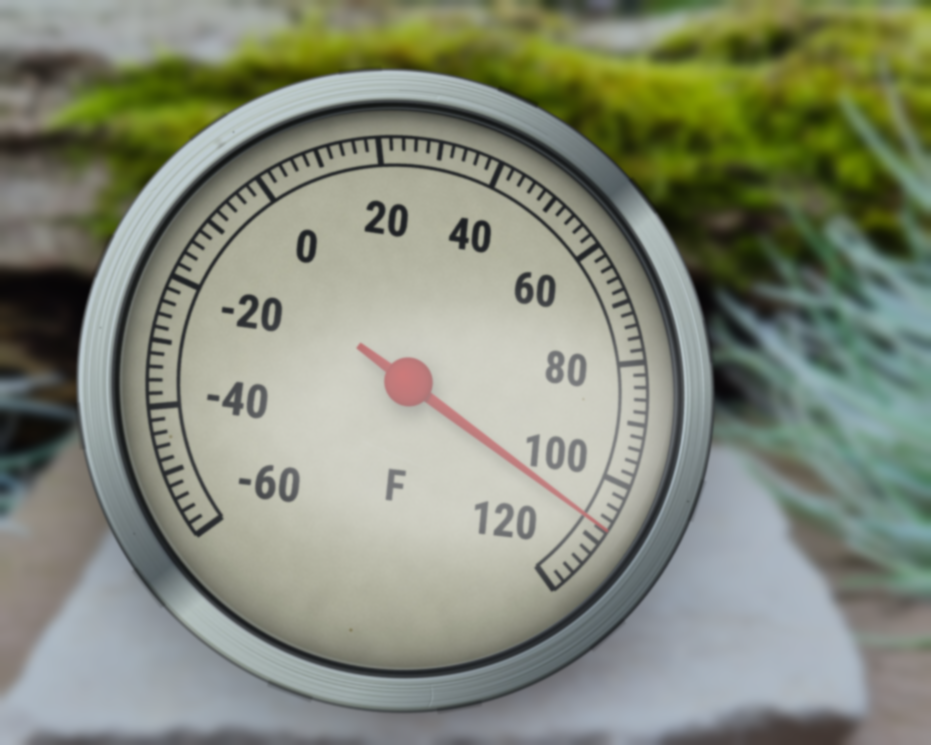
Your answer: 108 °F
